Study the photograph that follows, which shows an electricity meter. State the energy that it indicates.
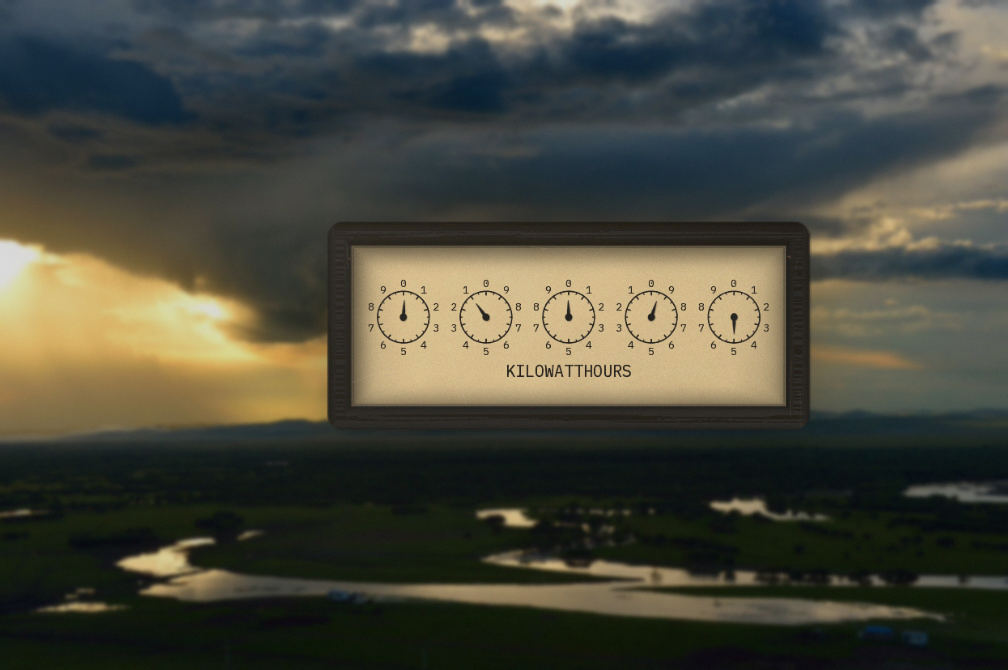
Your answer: 995 kWh
